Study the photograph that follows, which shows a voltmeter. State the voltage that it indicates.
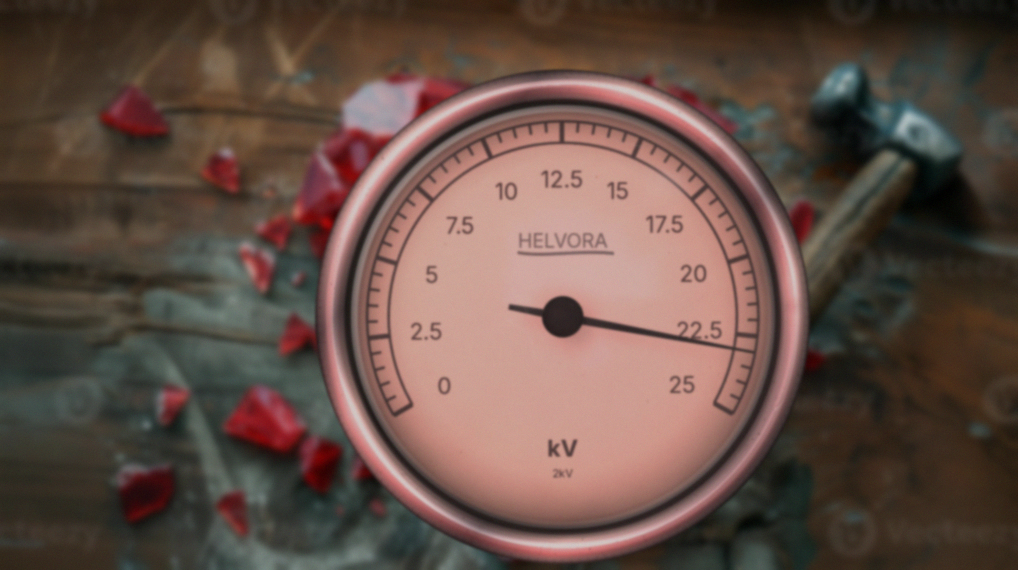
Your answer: 23 kV
